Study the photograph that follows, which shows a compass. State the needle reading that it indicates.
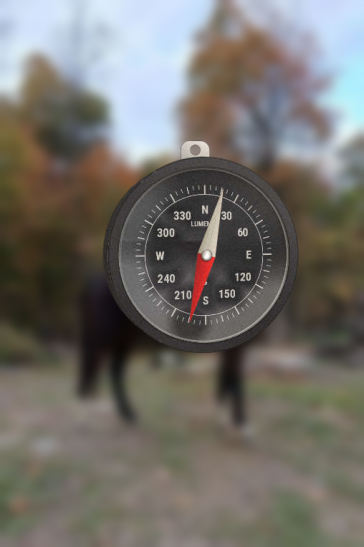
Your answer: 195 °
